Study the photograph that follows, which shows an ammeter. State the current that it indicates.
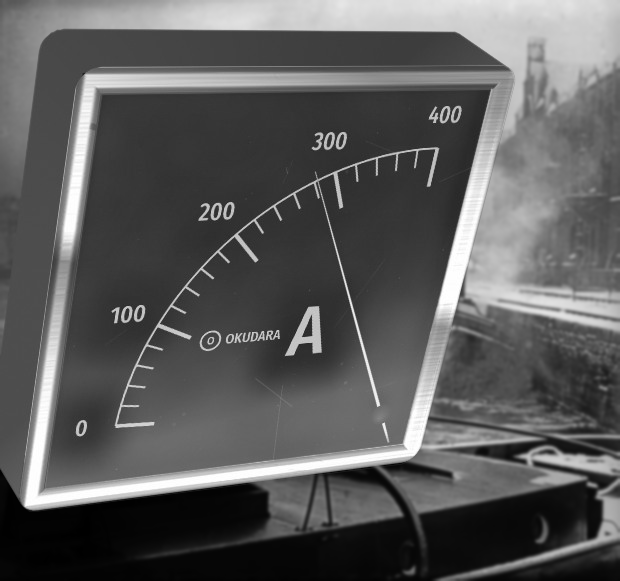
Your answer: 280 A
